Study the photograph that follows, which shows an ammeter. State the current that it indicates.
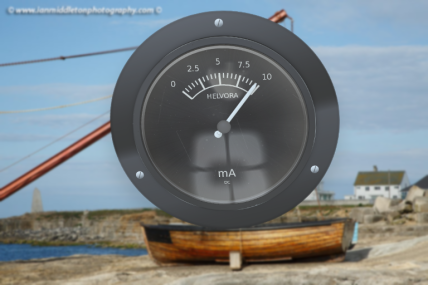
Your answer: 9.5 mA
